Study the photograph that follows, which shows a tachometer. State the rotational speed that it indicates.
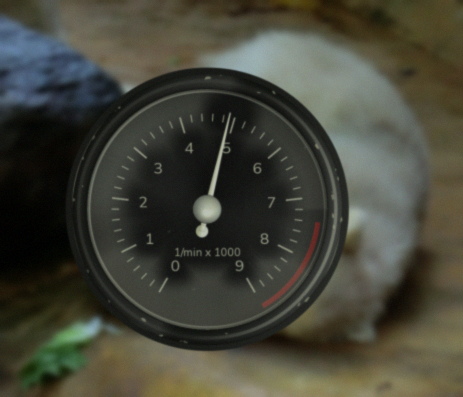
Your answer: 4900 rpm
